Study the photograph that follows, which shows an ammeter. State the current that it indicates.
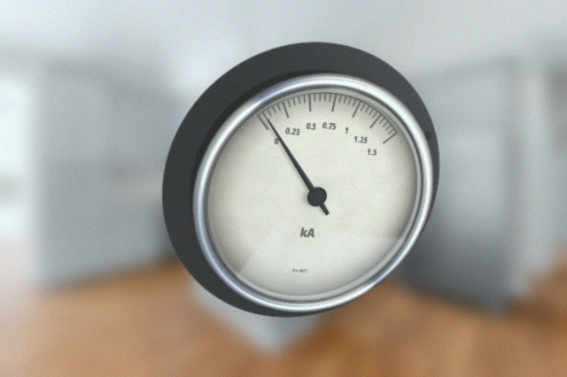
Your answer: 0.05 kA
